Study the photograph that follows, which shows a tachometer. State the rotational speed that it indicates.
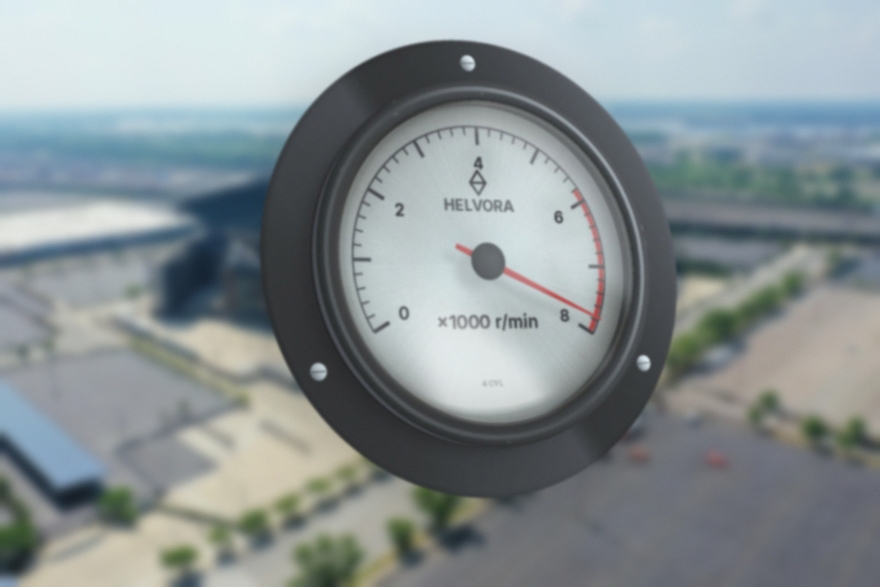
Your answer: 7800 rpm
